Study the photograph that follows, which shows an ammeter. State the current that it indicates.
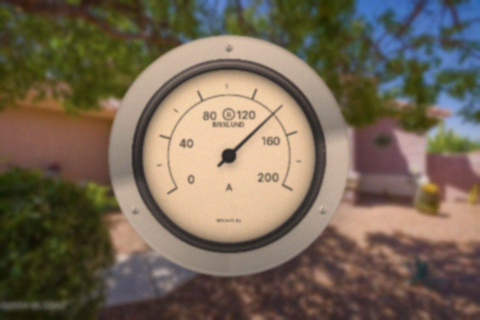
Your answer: 140 A
